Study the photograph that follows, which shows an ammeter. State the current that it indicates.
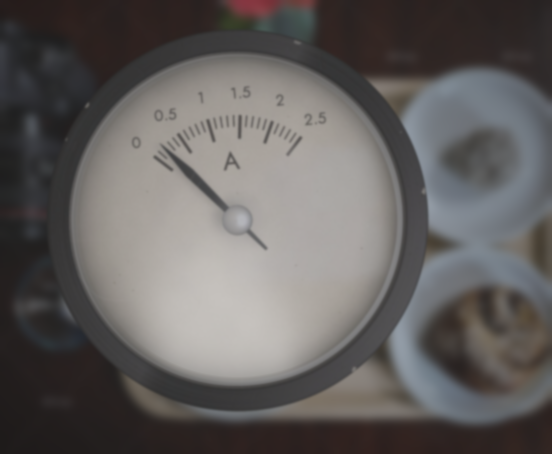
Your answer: 0.2 A
